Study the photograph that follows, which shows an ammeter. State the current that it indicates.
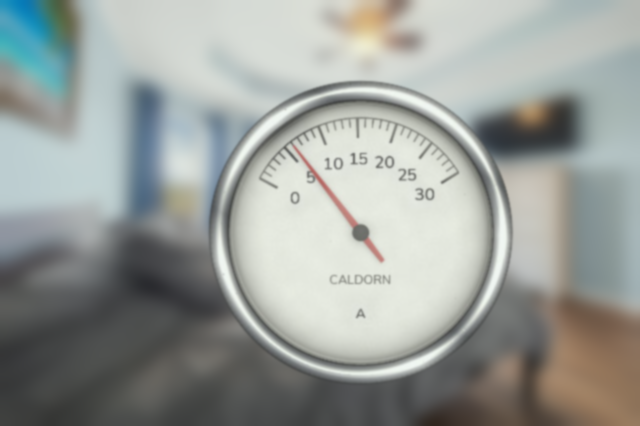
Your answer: 6 A
